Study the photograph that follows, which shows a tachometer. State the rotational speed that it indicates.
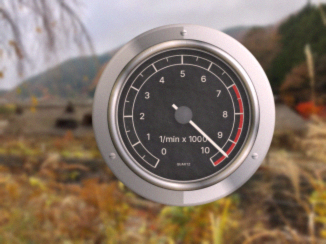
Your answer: 9500 rpm
